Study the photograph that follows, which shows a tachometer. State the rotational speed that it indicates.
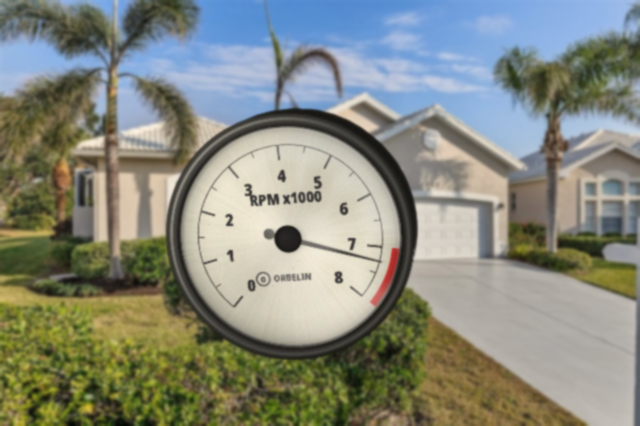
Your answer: 7250 rpm
